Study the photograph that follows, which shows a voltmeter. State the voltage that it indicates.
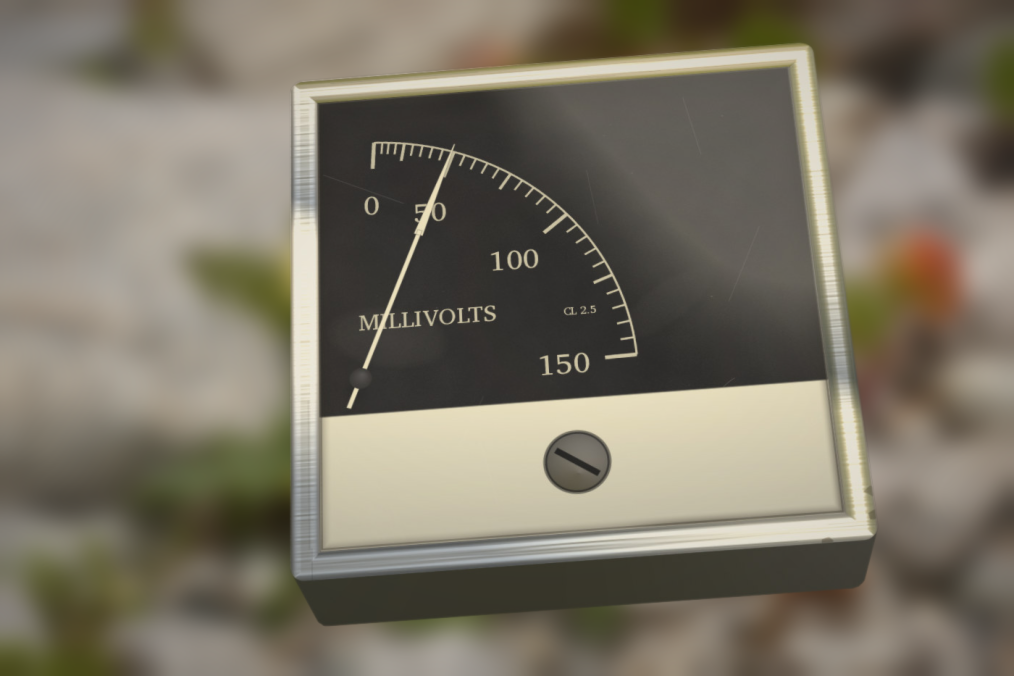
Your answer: 50 mV
